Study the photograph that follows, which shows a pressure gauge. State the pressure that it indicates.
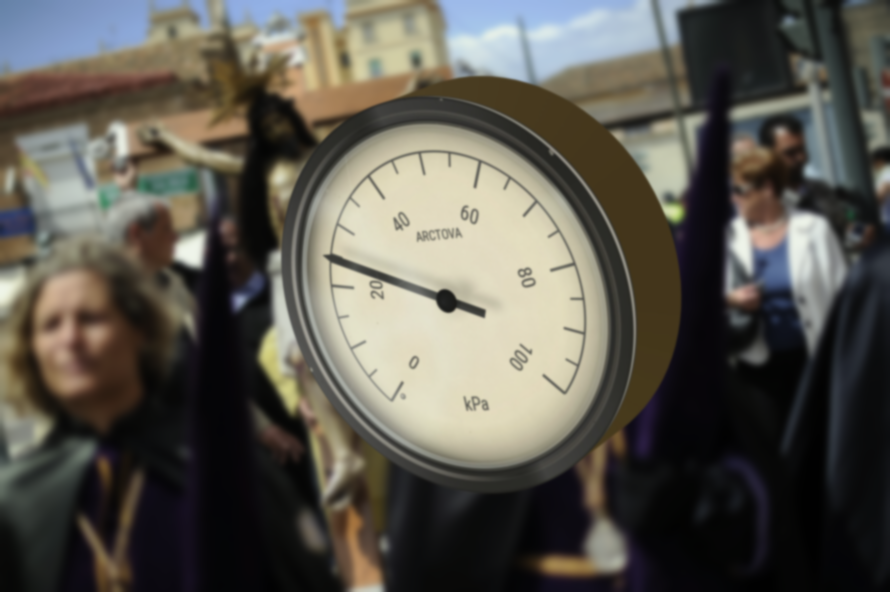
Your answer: 25 kPa
